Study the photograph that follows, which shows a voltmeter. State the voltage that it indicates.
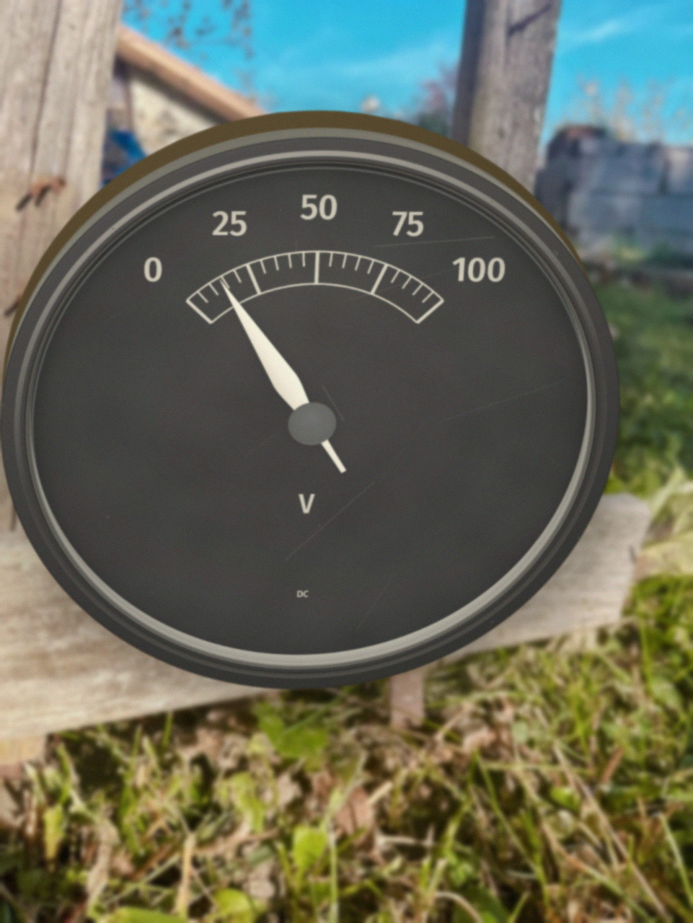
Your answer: 15 V
